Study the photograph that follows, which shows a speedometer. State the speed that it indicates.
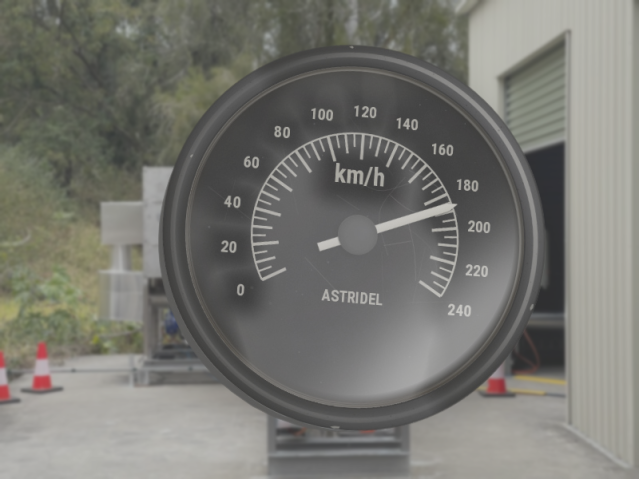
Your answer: 187.5 km/h
